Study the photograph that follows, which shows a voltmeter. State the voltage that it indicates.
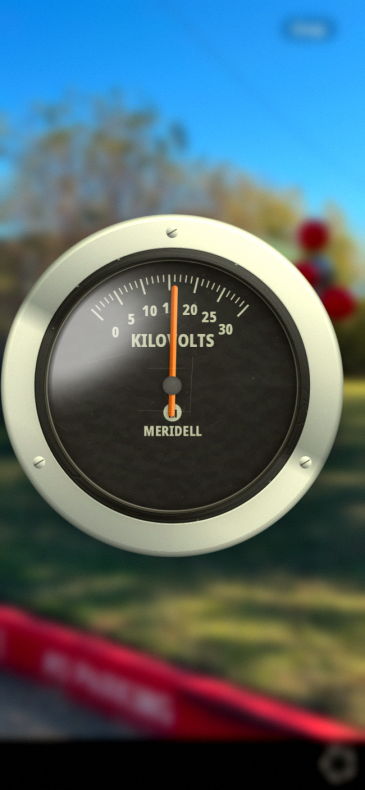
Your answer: 16 kV
